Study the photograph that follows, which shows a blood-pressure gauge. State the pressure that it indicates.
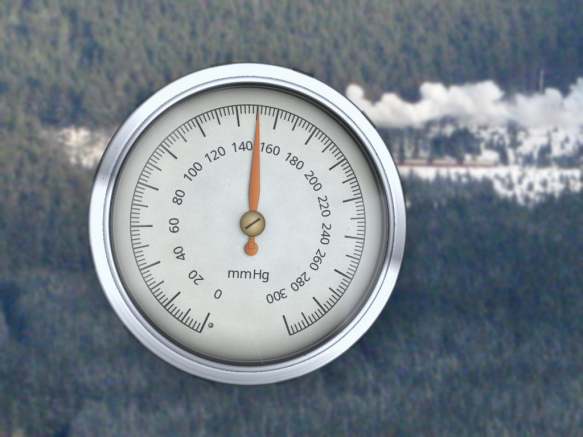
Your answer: 150 mmHg
